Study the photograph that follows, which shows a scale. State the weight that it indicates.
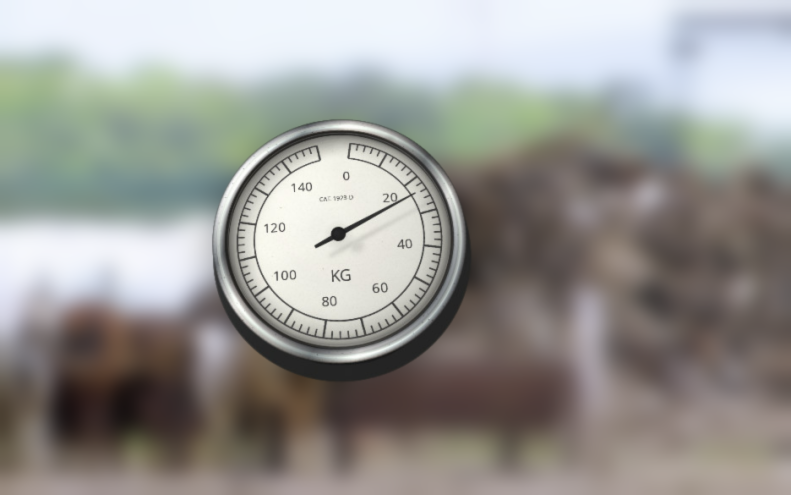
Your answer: 24 kg
